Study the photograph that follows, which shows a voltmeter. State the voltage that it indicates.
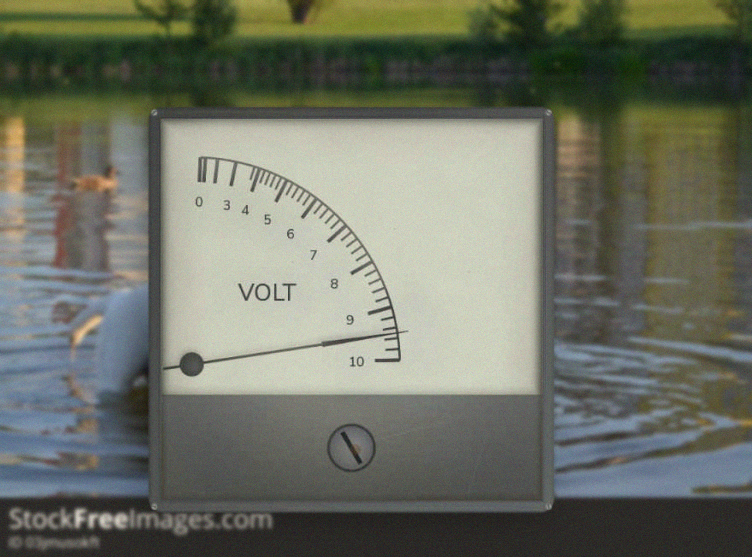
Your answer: 9.5 V
